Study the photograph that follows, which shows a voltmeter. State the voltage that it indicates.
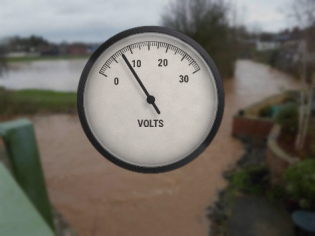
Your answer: 7.5 V
